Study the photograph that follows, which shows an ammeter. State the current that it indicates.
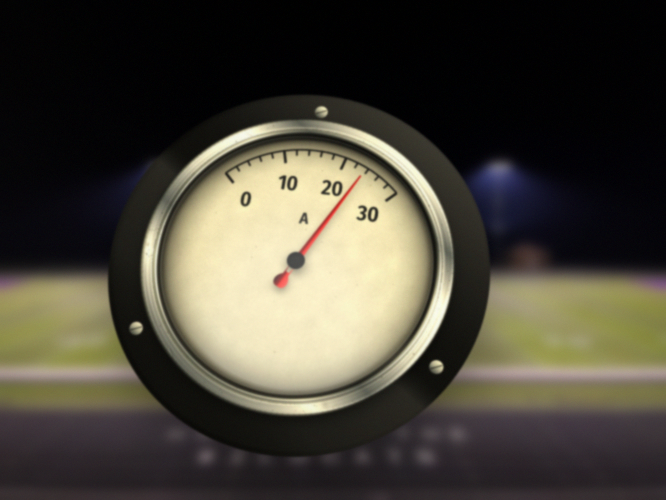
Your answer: 24 A
